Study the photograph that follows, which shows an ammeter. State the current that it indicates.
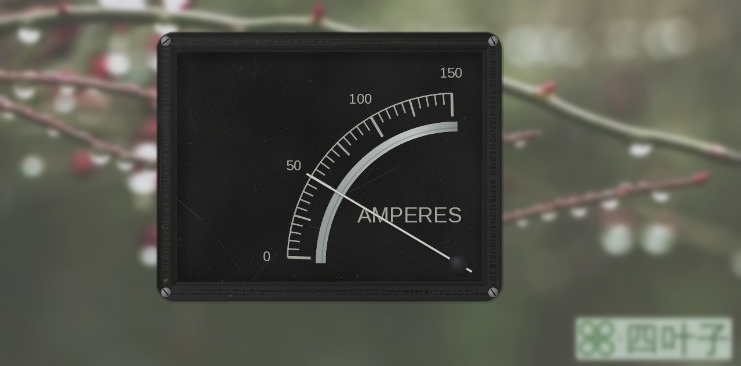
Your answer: 50 A
